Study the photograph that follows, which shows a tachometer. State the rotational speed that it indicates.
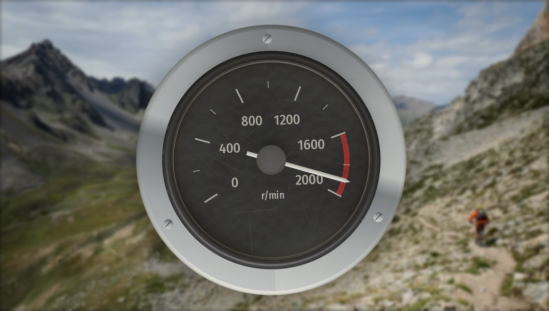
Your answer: 1900 rpm
